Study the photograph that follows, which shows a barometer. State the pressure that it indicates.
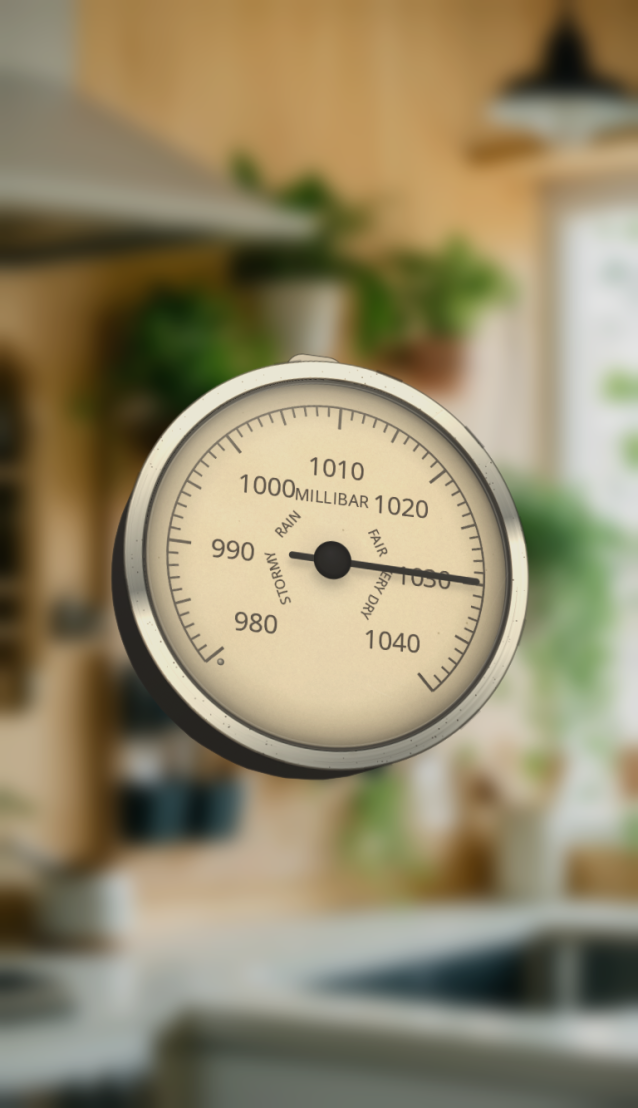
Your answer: 1030 mbar
